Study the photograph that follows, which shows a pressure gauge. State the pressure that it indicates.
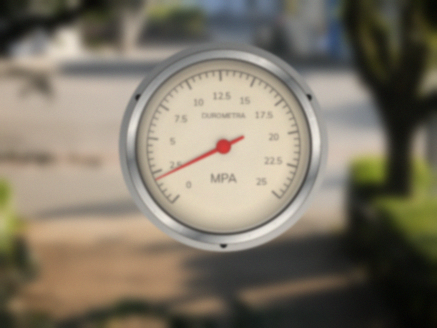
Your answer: 2 MPa
